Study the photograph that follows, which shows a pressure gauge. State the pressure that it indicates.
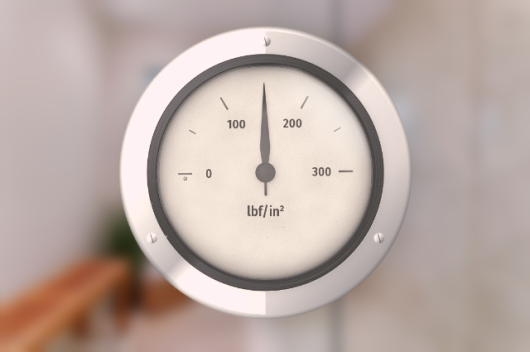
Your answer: 150 psi
